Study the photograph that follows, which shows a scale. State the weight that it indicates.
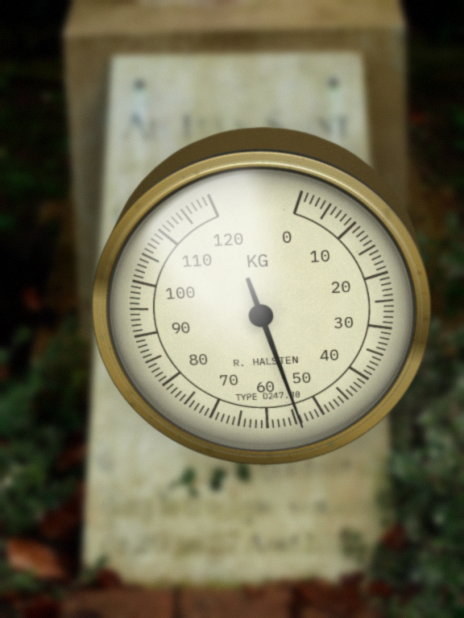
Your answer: 54 kg
